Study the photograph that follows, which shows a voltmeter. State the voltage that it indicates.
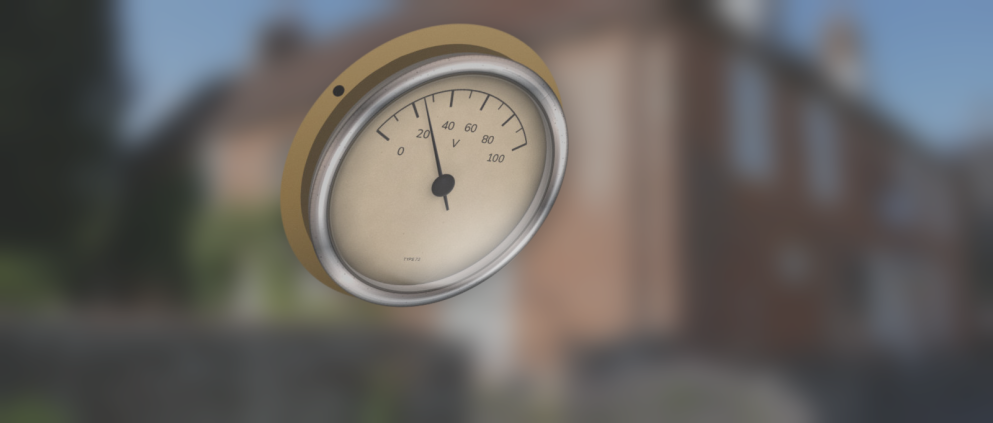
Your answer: 25 V
